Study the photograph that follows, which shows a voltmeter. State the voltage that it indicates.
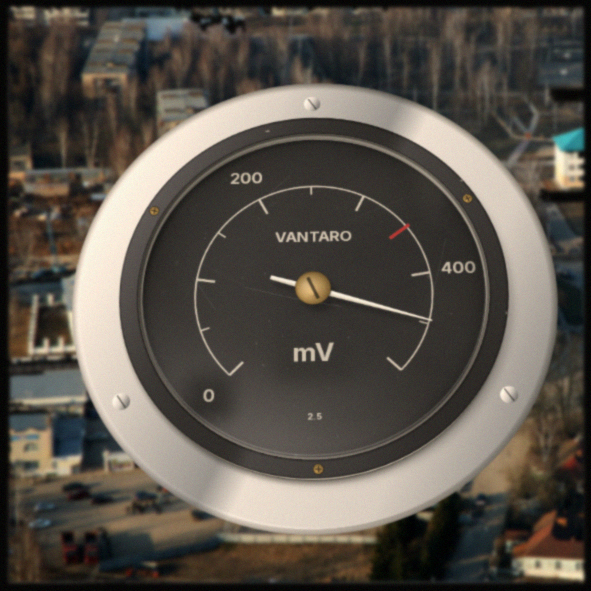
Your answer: 450 mV
